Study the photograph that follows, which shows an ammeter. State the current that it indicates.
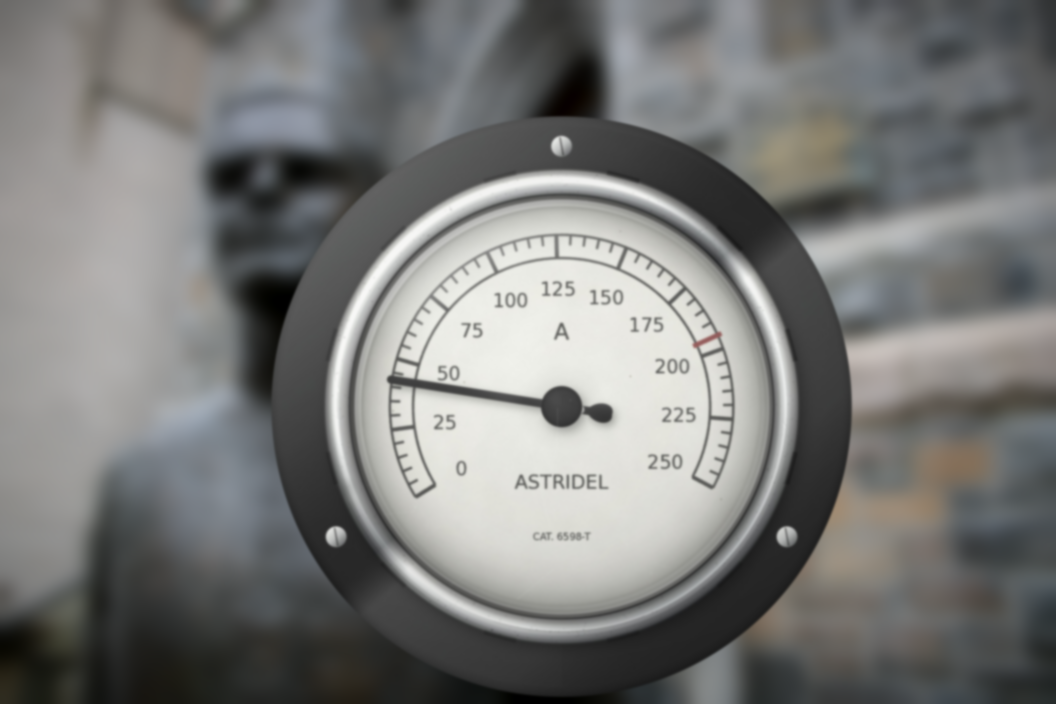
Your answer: 42.5 A
